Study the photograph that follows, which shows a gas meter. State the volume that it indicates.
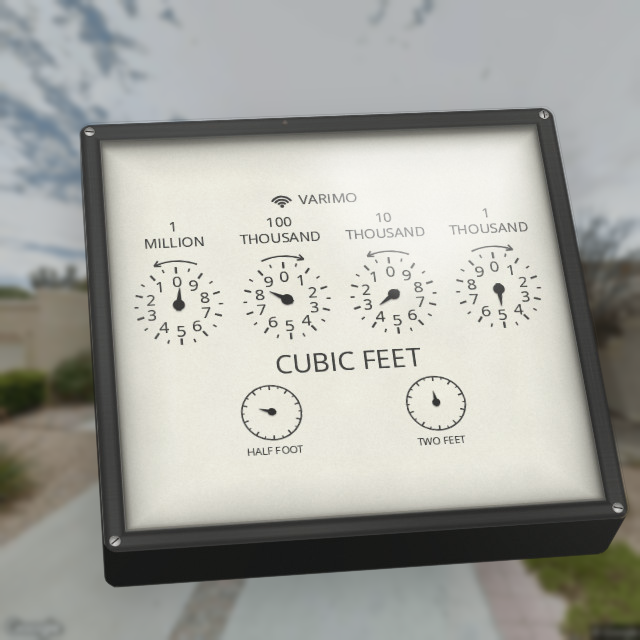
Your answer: 983500 ft³
